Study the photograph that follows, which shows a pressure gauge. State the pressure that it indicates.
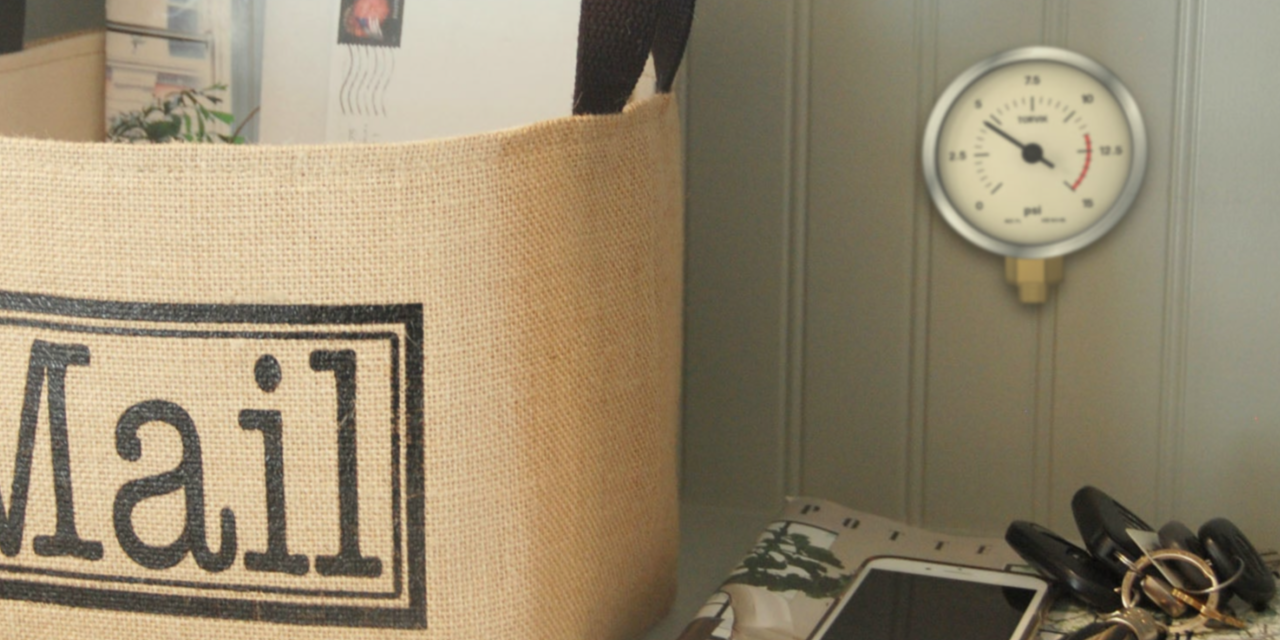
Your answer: 4.5 psi
